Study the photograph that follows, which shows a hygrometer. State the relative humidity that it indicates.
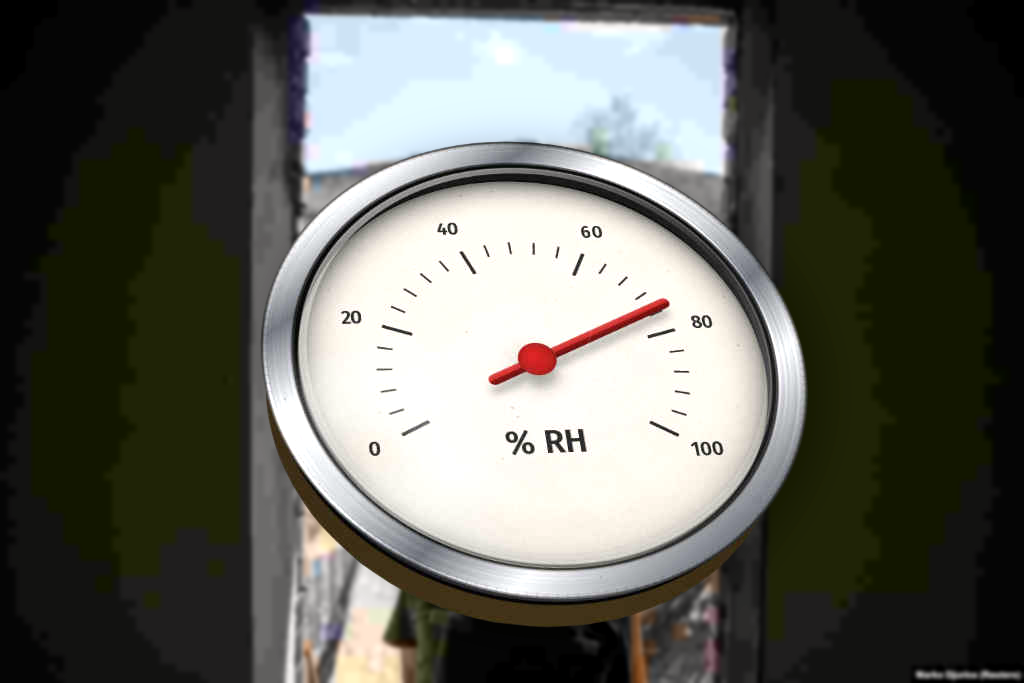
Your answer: 76 %
